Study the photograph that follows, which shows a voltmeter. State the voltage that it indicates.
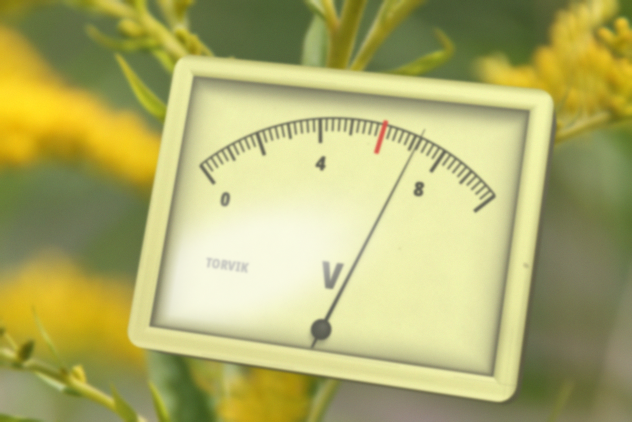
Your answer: 7.2 V
